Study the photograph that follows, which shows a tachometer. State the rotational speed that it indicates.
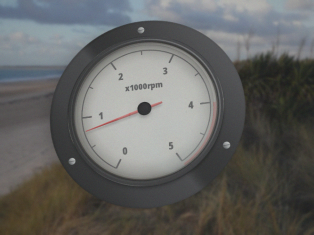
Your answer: 750 rpm
